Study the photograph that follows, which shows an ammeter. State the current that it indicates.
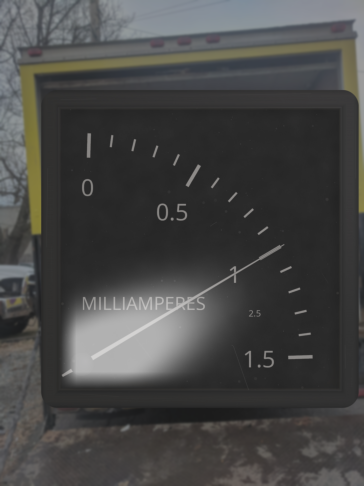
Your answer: 1 mA
